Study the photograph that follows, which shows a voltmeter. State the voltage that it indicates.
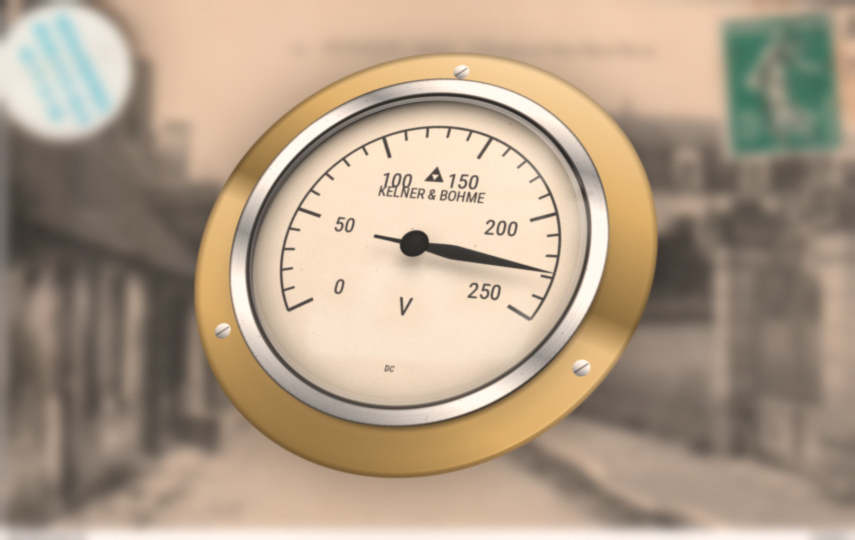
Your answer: 230 V
